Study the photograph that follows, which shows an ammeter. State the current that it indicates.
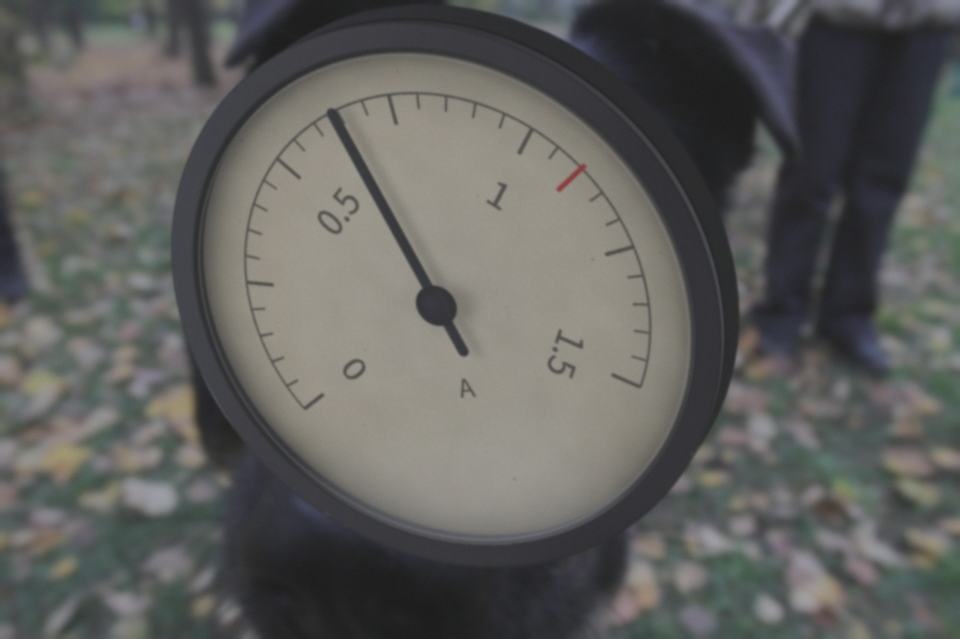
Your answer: 0.65 A
